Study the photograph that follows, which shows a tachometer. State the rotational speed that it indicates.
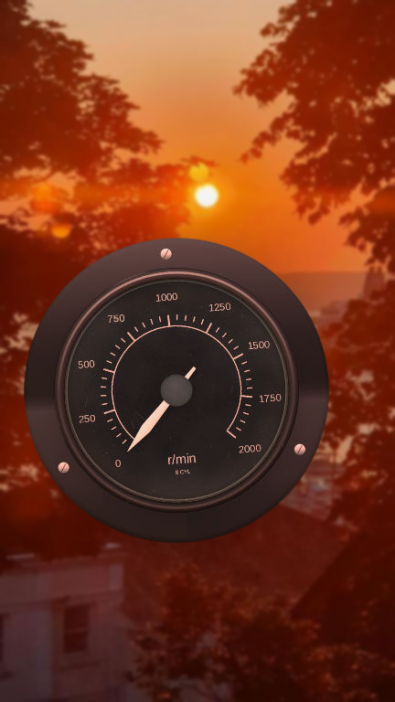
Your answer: 0 rpm
